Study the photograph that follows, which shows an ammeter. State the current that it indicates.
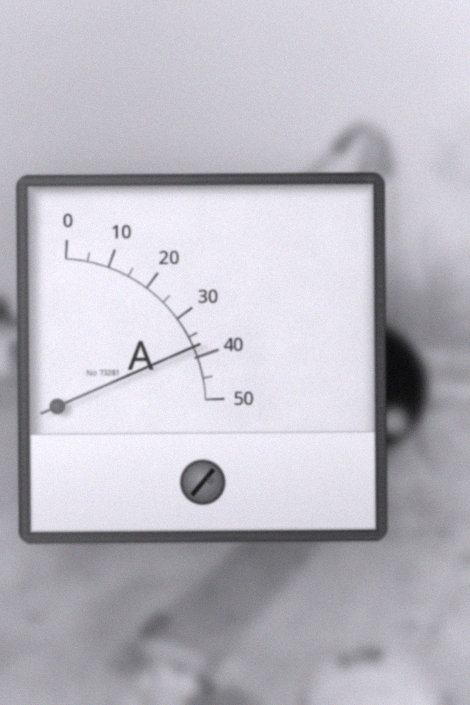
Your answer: 37.5 A
